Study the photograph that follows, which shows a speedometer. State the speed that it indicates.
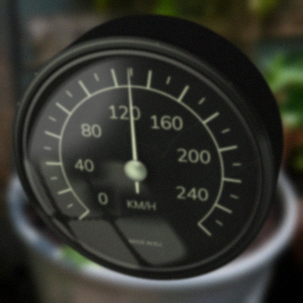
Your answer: 130 km/h
